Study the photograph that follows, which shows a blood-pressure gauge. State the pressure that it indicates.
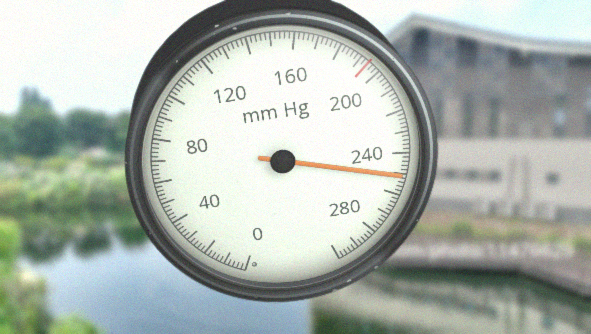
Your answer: 250 mmHg
